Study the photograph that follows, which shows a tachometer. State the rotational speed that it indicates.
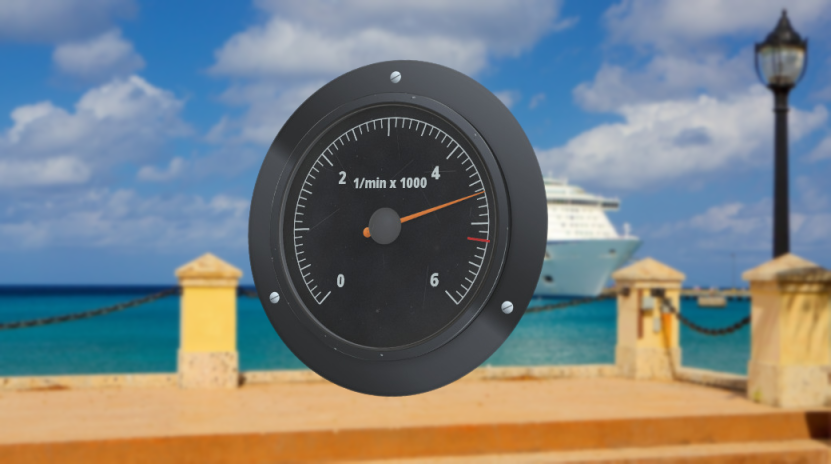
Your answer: 4650 rpm
